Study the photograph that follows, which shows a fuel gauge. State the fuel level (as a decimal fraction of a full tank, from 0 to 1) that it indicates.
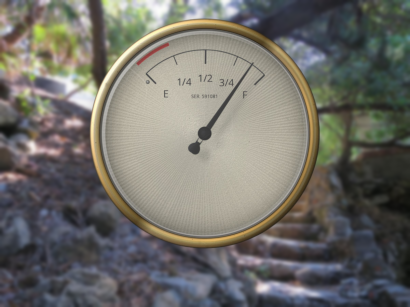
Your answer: 0.875
